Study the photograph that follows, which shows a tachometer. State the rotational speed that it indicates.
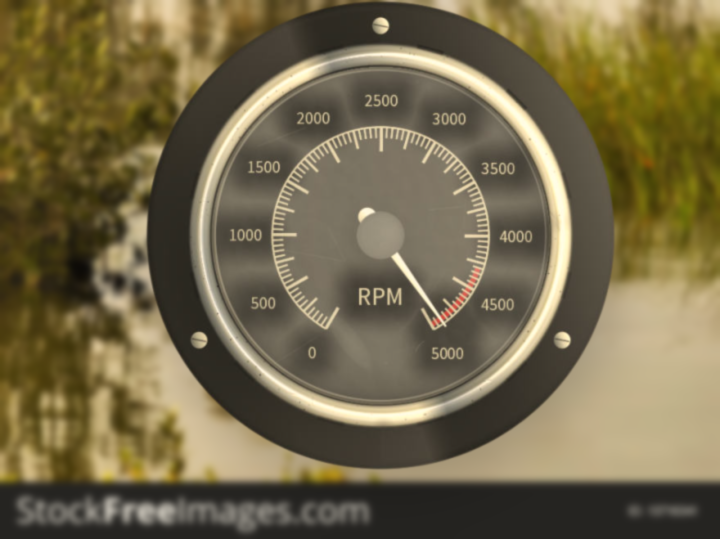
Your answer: 4900 rpm
